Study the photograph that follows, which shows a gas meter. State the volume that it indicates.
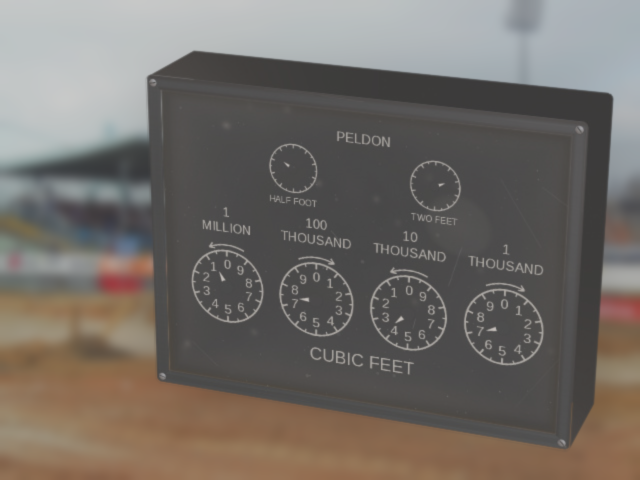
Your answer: 73700 ft³
